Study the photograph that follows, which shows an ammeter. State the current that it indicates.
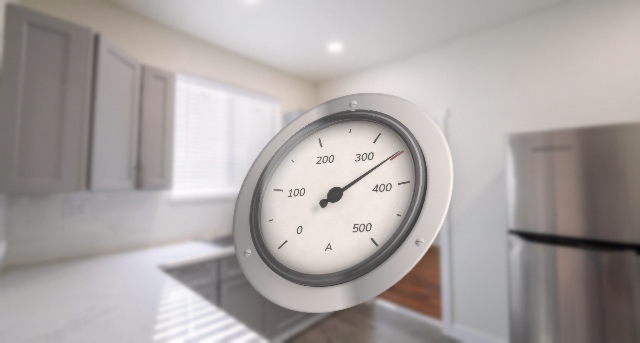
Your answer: 350 A
